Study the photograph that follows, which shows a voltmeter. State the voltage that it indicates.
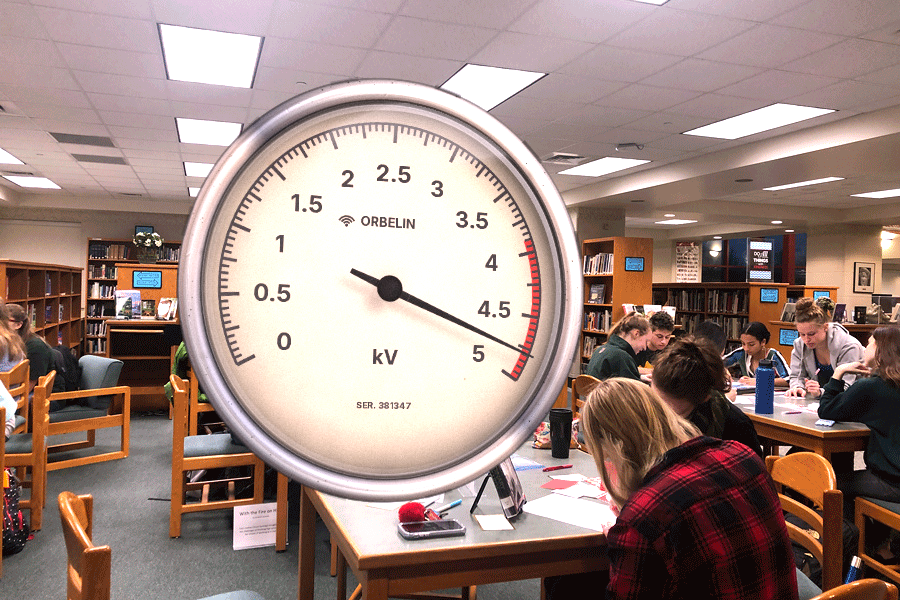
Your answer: 4.8 kV
